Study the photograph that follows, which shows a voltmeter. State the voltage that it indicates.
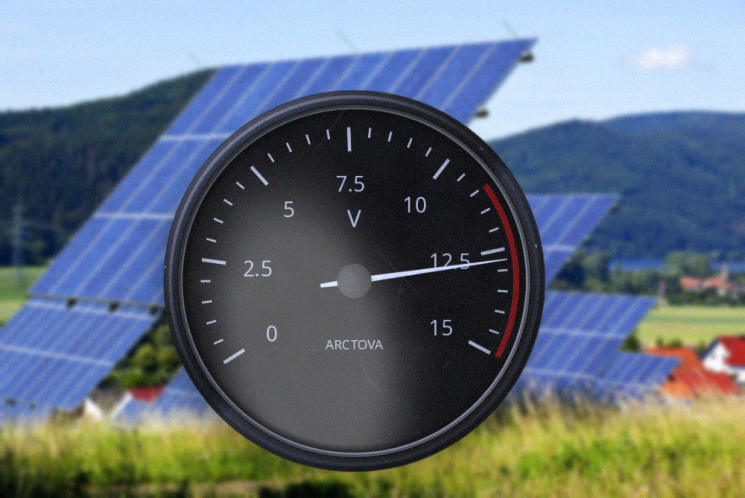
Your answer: 12.75 V
